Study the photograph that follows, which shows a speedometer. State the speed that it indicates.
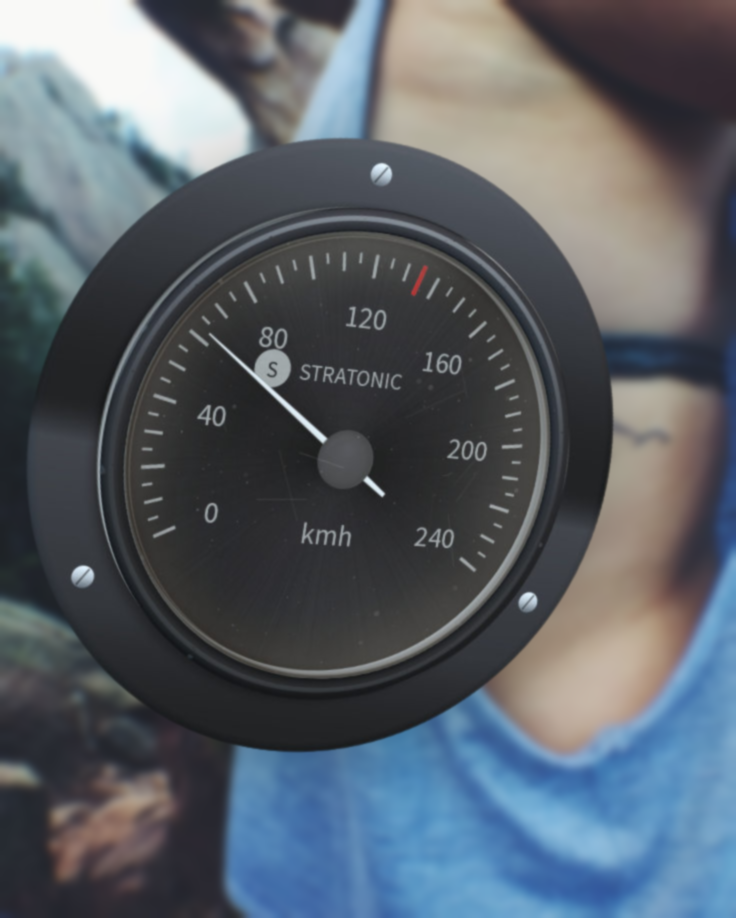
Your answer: 62.5 km/h
